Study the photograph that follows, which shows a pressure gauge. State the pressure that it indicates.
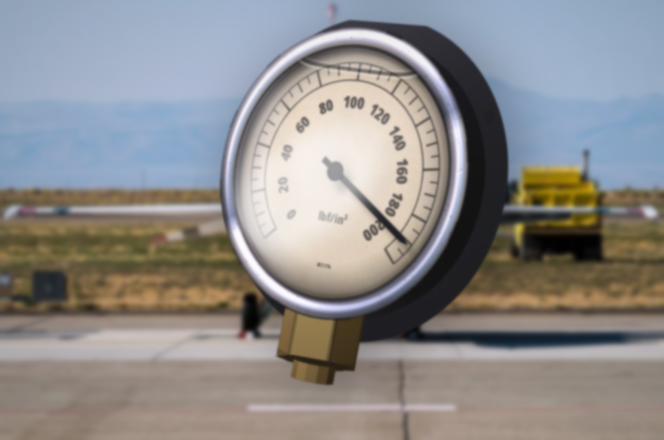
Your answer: 190 psi
